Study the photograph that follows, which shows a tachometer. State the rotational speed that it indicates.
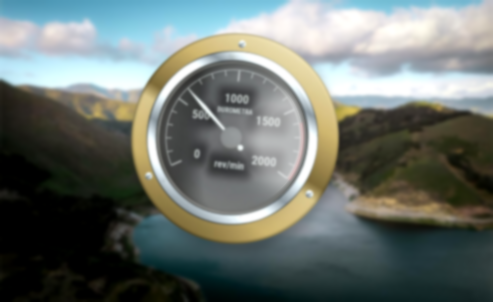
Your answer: 600 rpm
